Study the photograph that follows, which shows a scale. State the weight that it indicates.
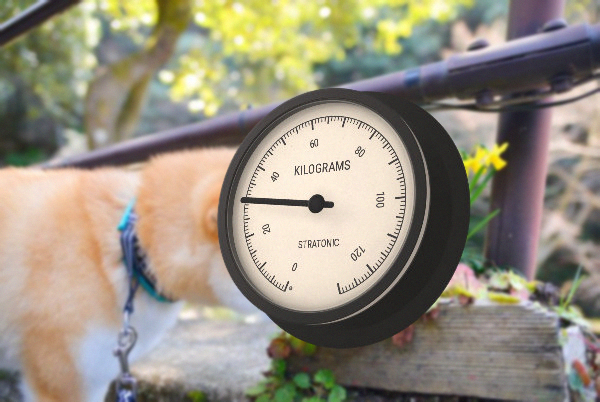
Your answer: 30 kg
